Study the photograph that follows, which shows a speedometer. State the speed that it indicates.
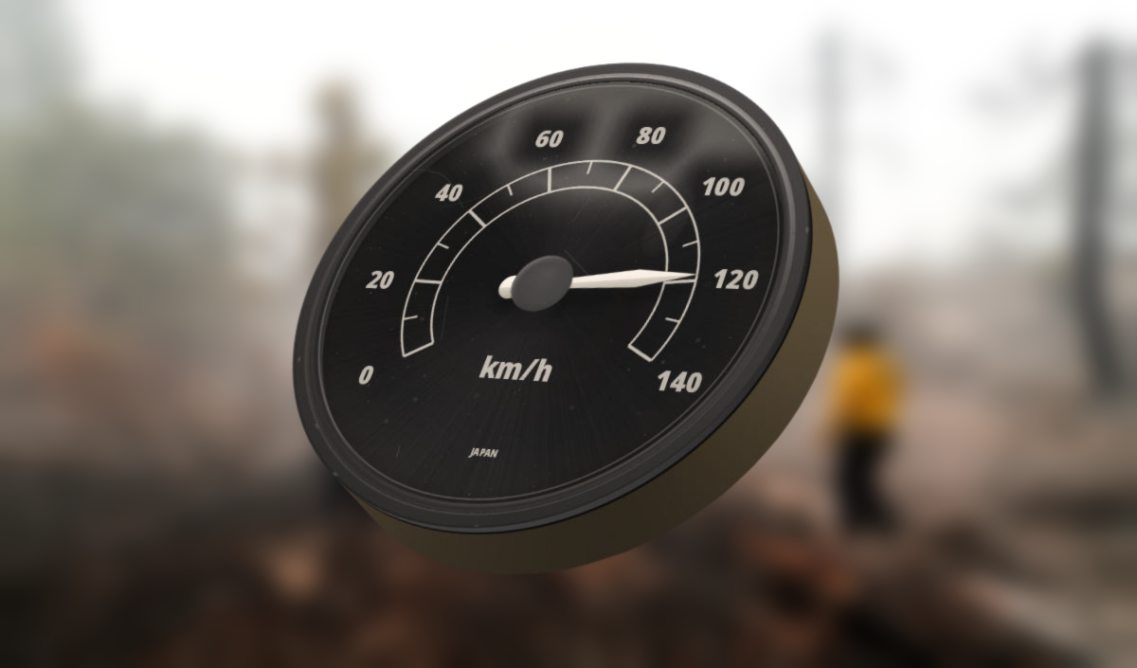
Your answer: 120 km/h
